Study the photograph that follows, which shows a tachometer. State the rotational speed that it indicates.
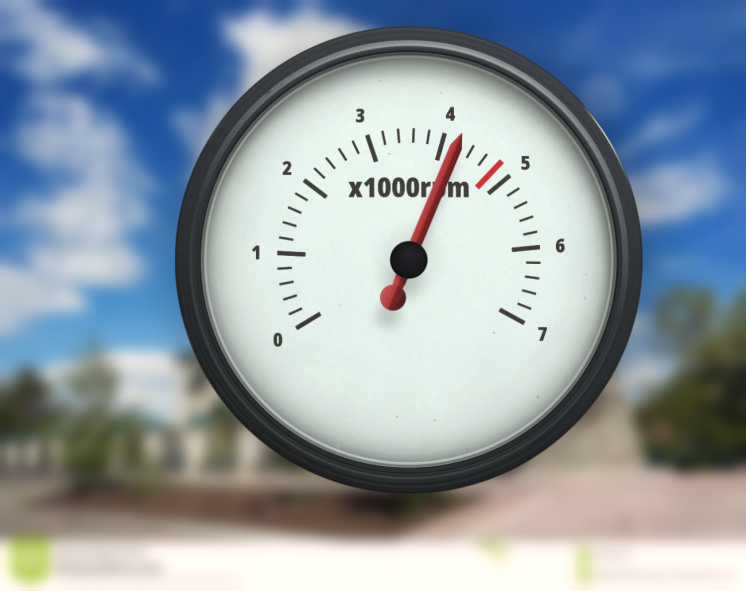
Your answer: 4200 rpm
